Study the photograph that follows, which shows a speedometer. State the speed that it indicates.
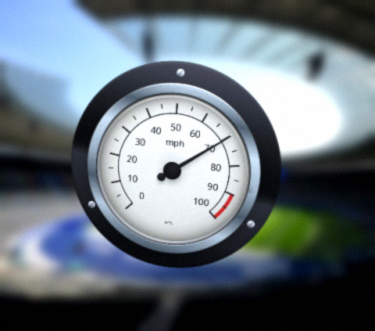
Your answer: 70 mph
